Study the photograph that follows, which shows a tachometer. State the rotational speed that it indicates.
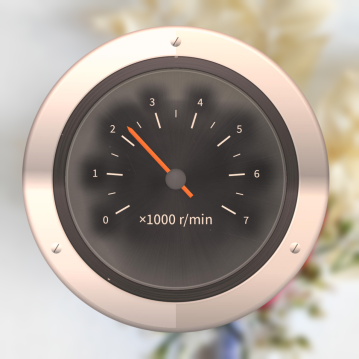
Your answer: 2250 rpm
